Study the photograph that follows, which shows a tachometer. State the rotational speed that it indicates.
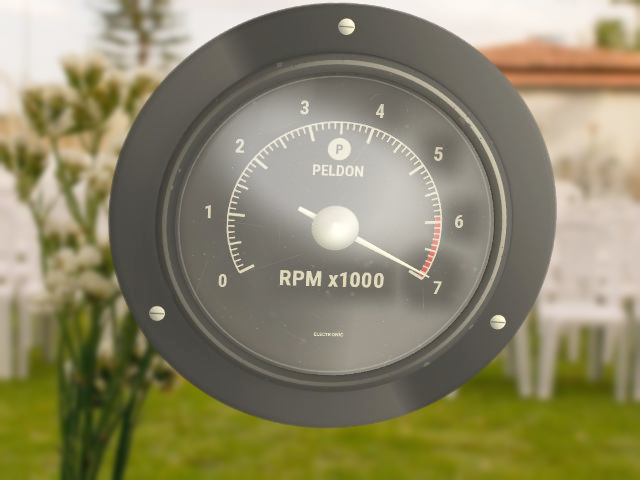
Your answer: 6900 rpm
